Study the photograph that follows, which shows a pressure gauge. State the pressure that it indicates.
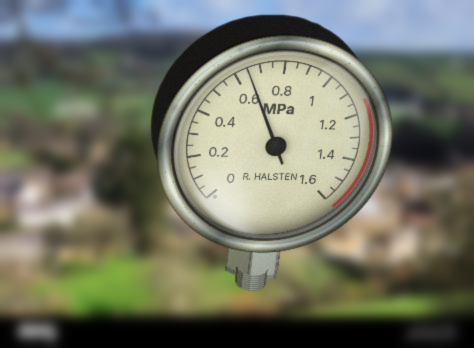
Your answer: 0.65 MPa
